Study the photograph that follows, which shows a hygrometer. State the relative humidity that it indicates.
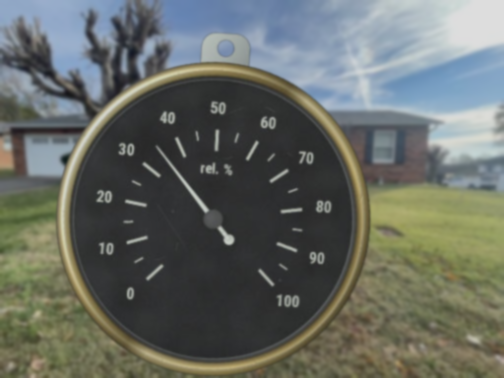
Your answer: 35 %
